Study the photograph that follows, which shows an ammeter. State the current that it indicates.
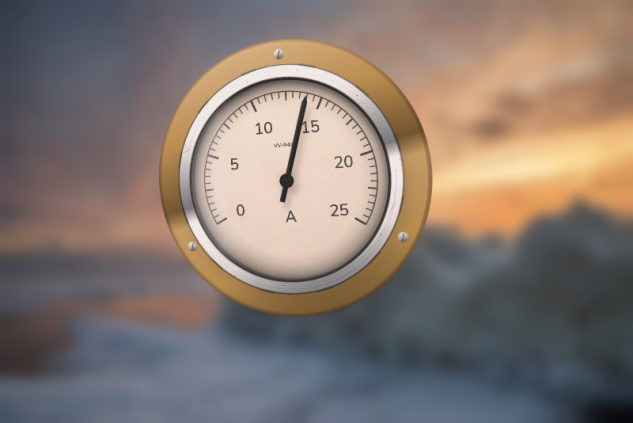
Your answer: 14 A
